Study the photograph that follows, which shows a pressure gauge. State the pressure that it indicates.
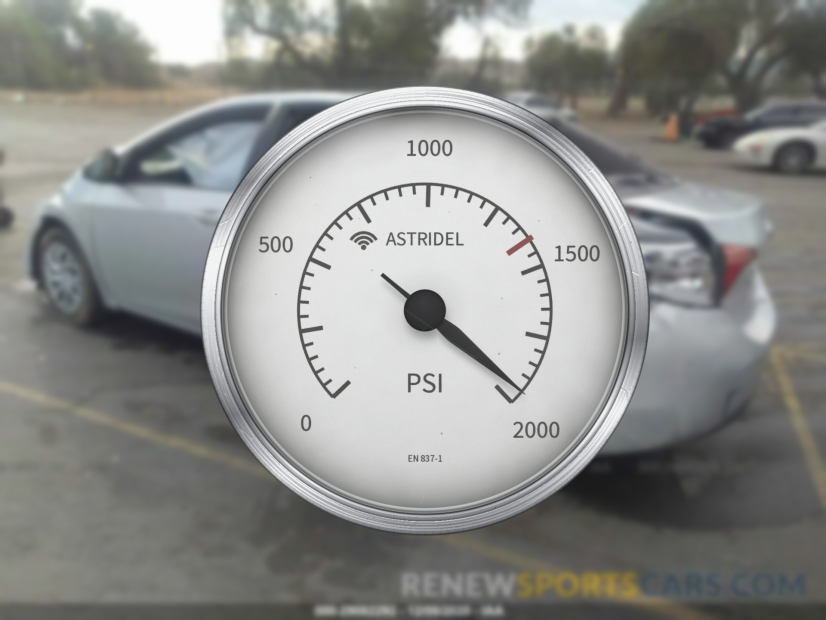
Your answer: 1950 psi
